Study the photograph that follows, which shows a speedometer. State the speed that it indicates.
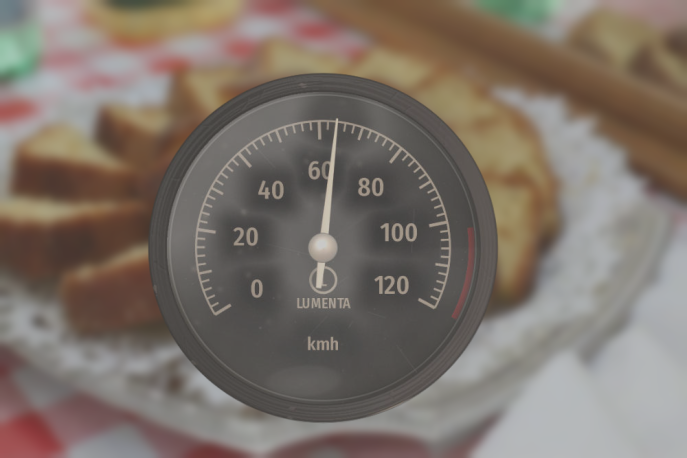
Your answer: 64 km/h
